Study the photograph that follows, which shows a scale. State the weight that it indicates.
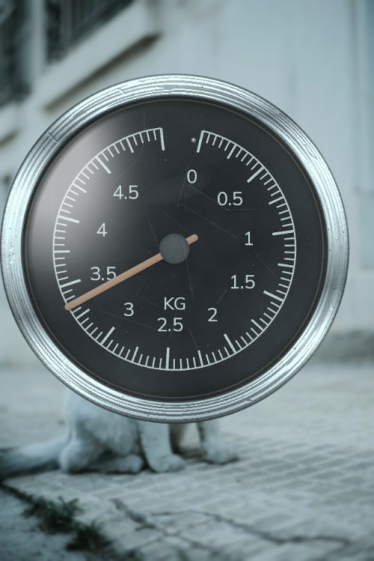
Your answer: 3.35 kg
